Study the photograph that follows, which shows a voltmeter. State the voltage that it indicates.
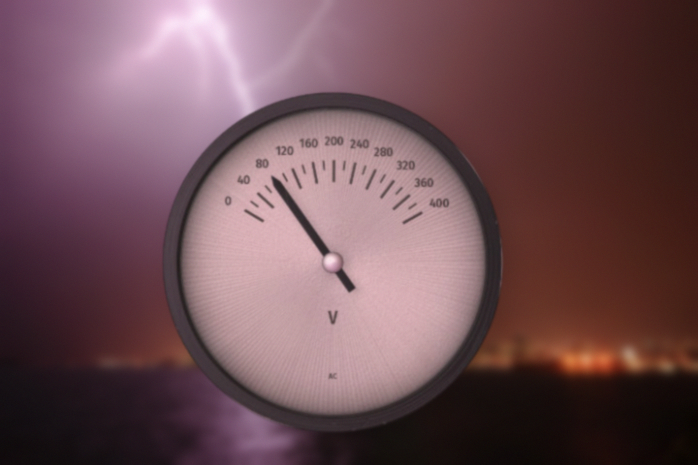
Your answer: 80 V
